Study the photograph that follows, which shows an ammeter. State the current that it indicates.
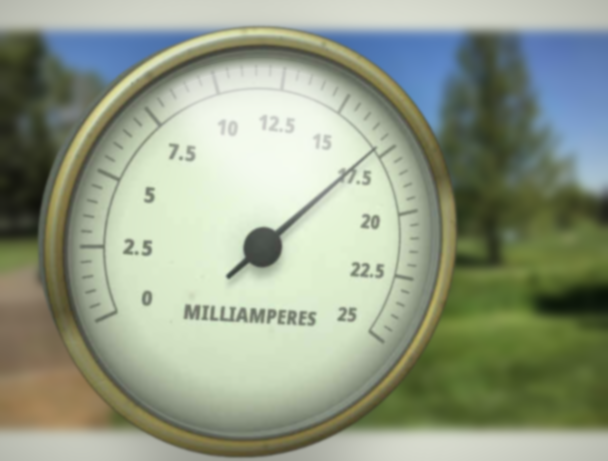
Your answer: 17 mA
